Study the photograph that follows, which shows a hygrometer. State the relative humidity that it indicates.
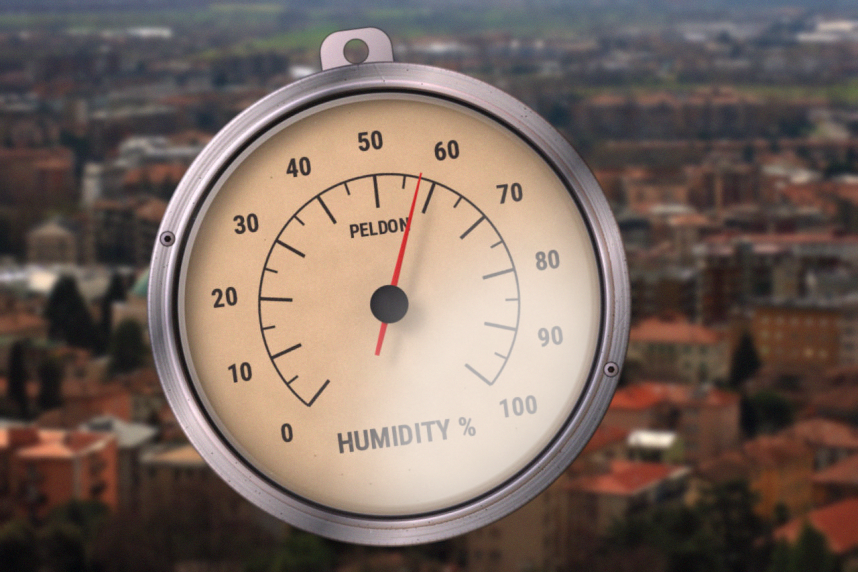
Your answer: 57.5 %
